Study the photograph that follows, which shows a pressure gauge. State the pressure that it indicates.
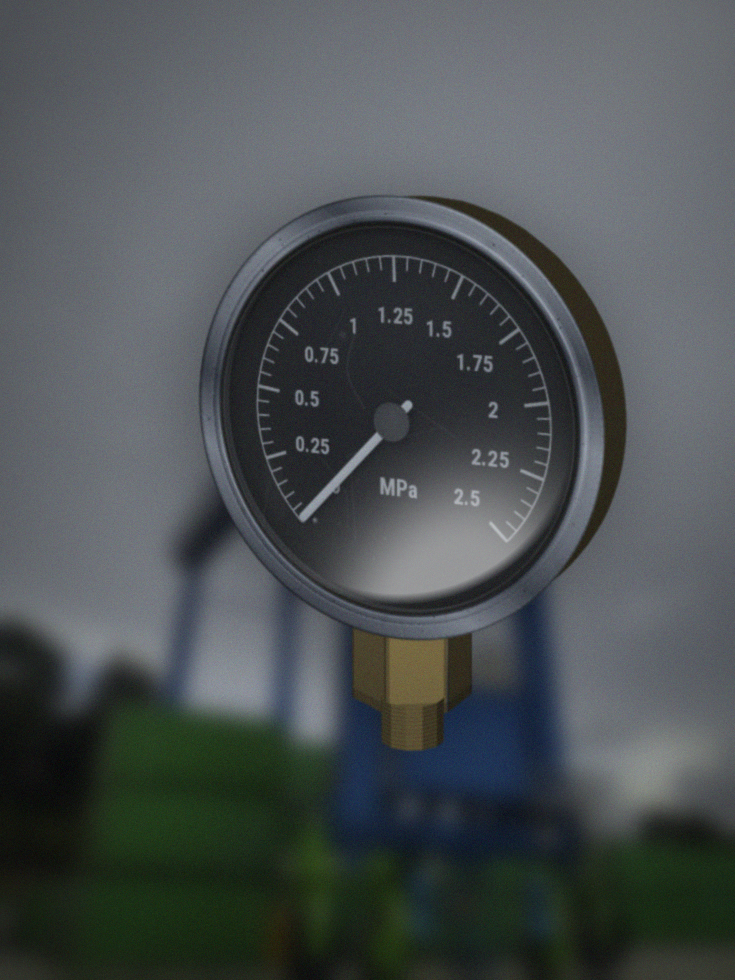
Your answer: 0 MPa
